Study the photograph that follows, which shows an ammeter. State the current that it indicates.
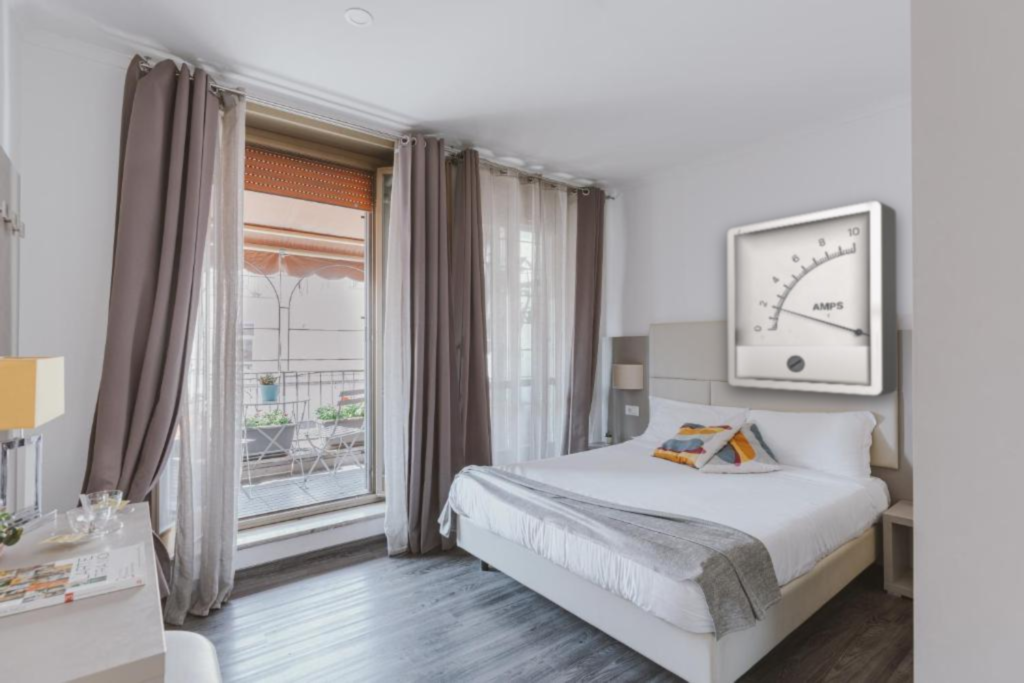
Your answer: 2 A
